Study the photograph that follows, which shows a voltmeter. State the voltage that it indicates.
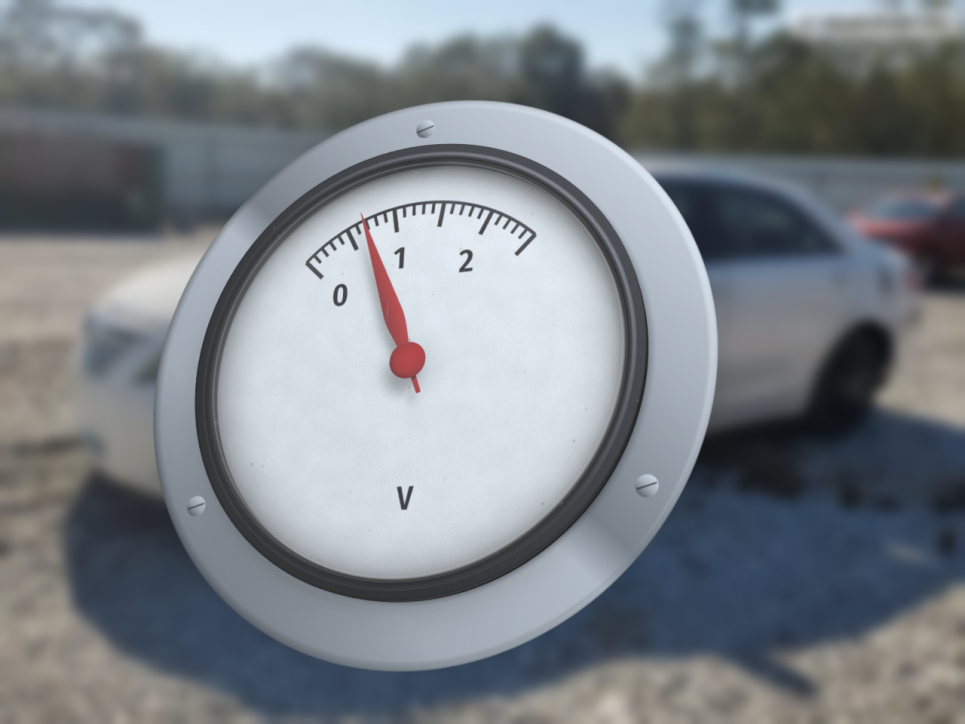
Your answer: 0.7 V
